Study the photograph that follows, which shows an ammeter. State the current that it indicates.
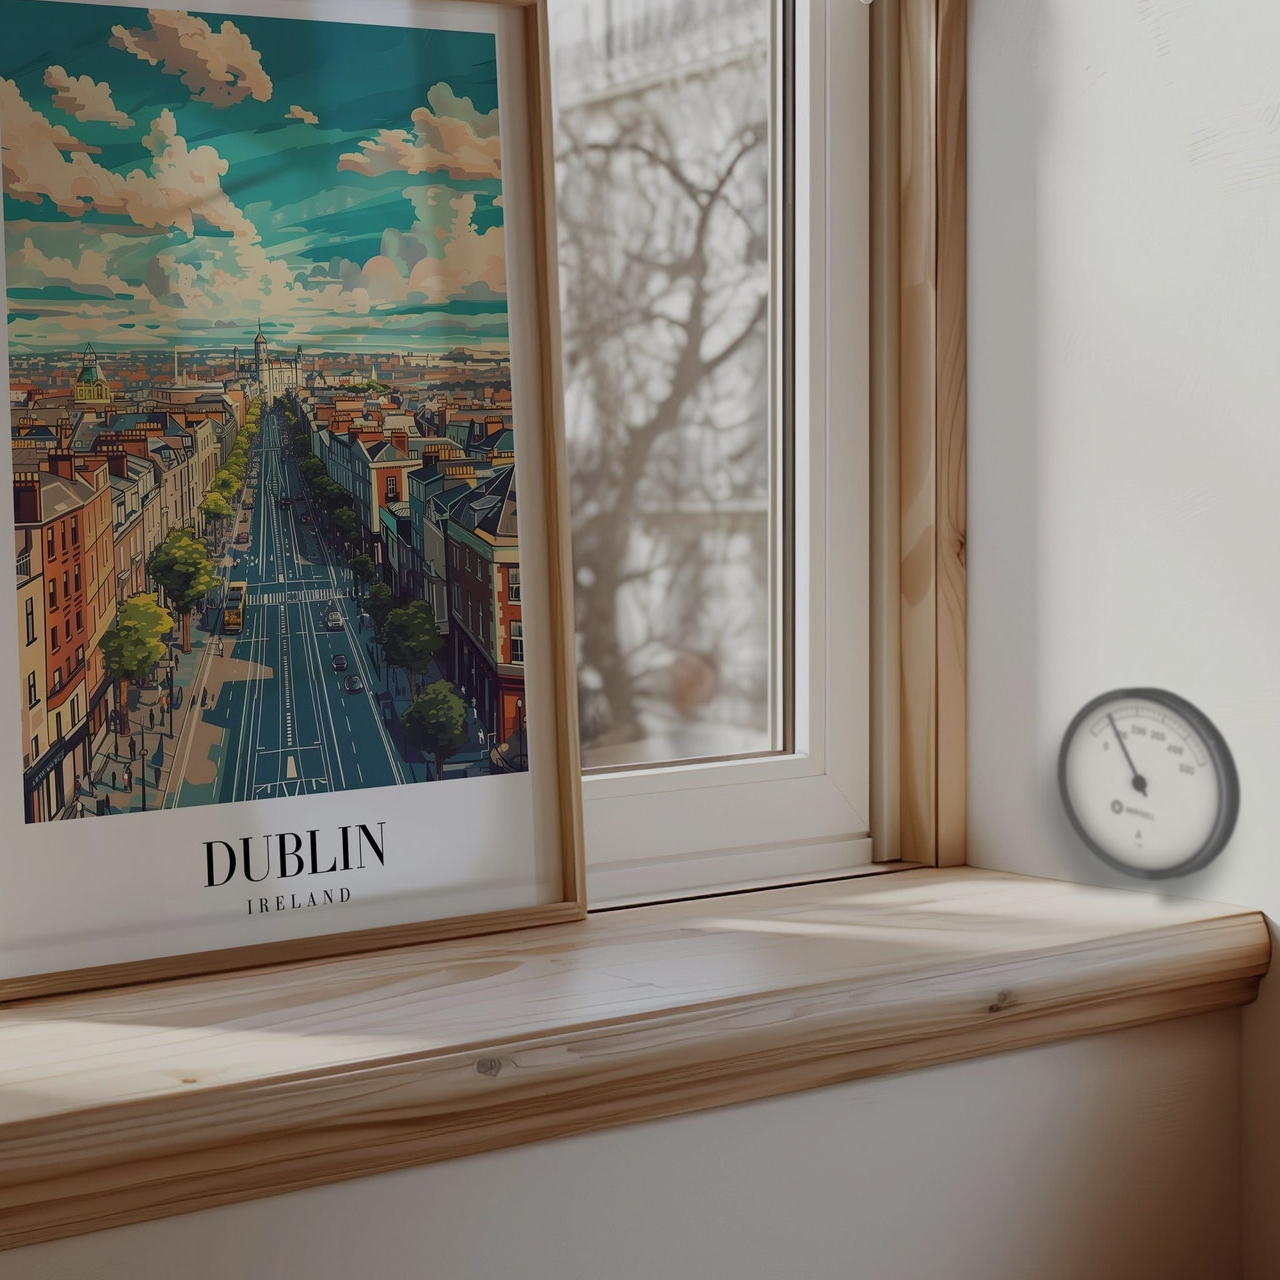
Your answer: 100 A
